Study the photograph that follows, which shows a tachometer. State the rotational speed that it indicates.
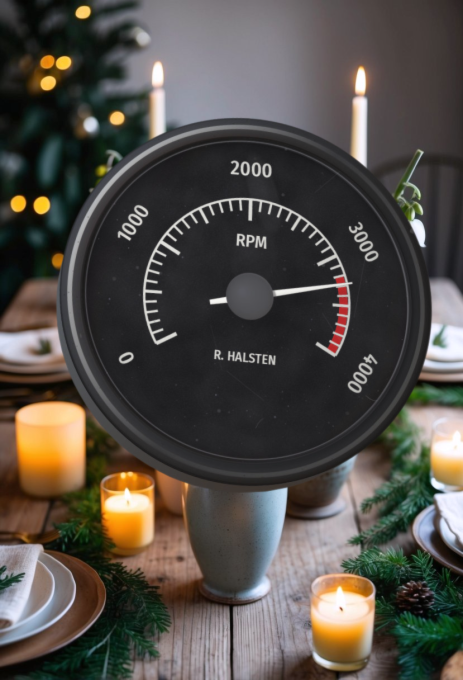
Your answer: 3300 rpm
